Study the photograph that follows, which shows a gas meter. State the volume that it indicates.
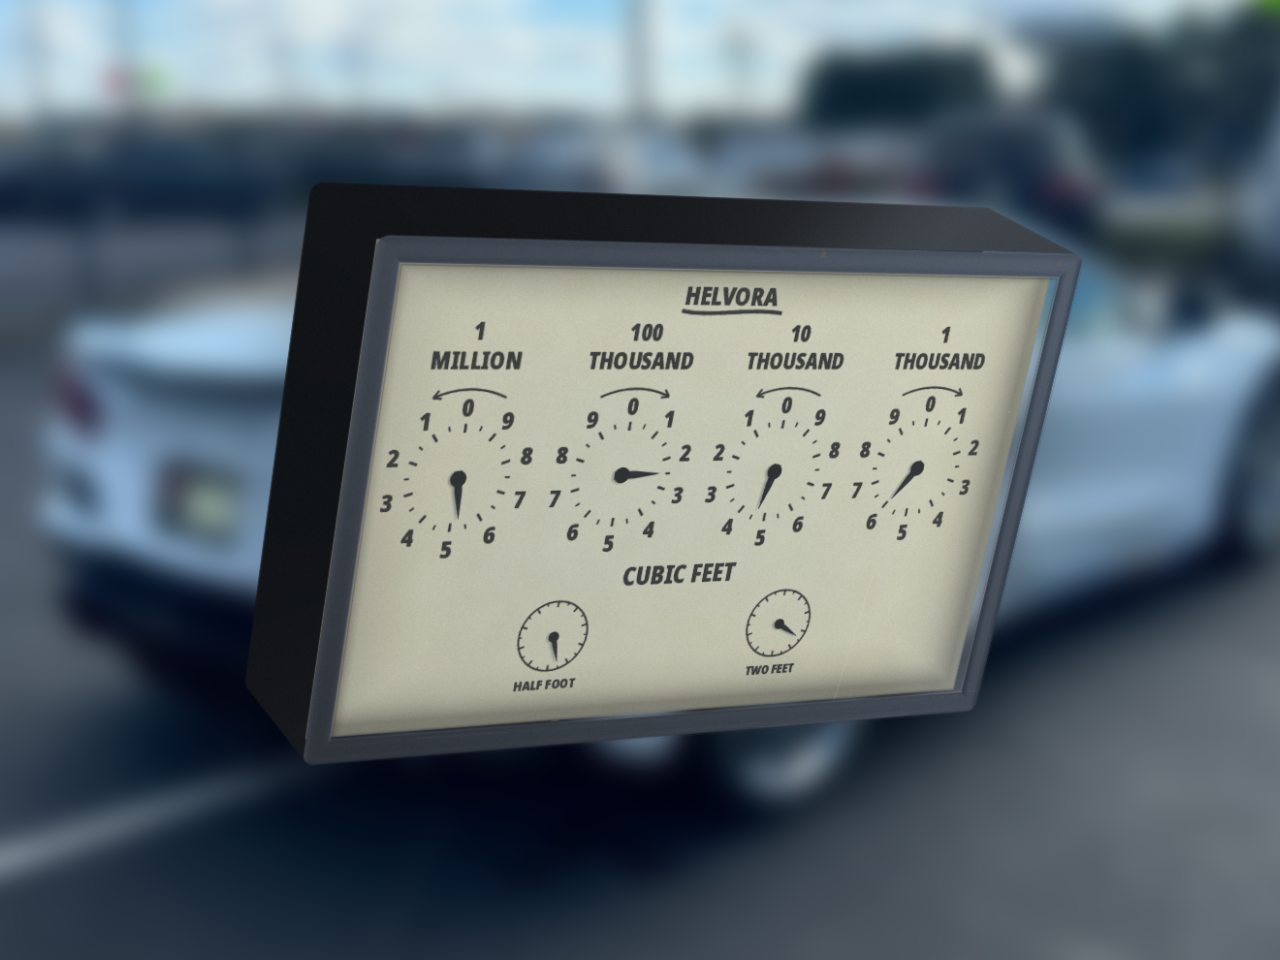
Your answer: 524600 ft³
